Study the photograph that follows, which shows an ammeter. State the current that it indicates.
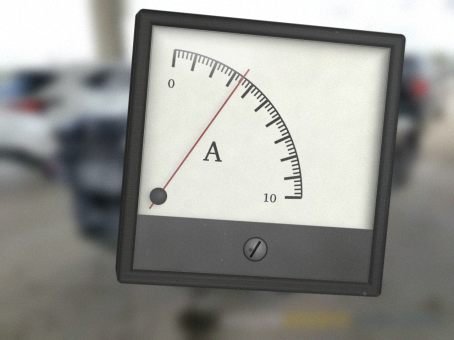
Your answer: 3.4 A
